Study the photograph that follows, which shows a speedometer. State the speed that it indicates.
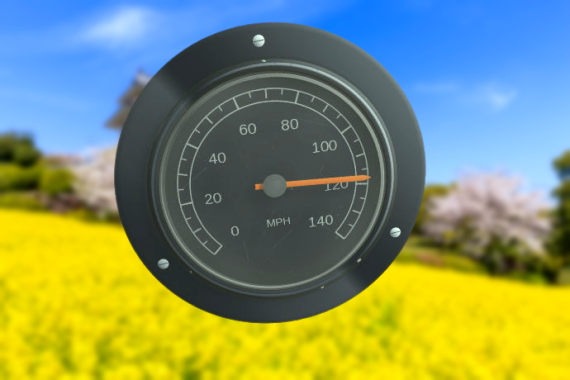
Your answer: 117.5 mph
